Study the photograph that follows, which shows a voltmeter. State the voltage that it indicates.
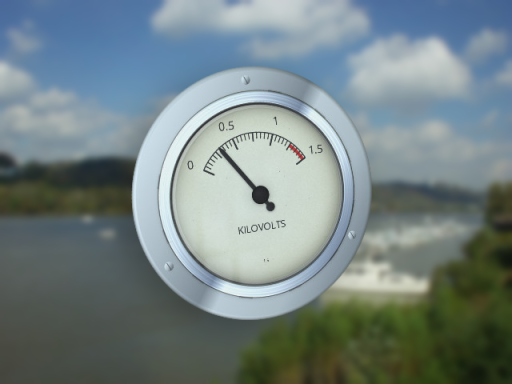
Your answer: 0.3 kV
